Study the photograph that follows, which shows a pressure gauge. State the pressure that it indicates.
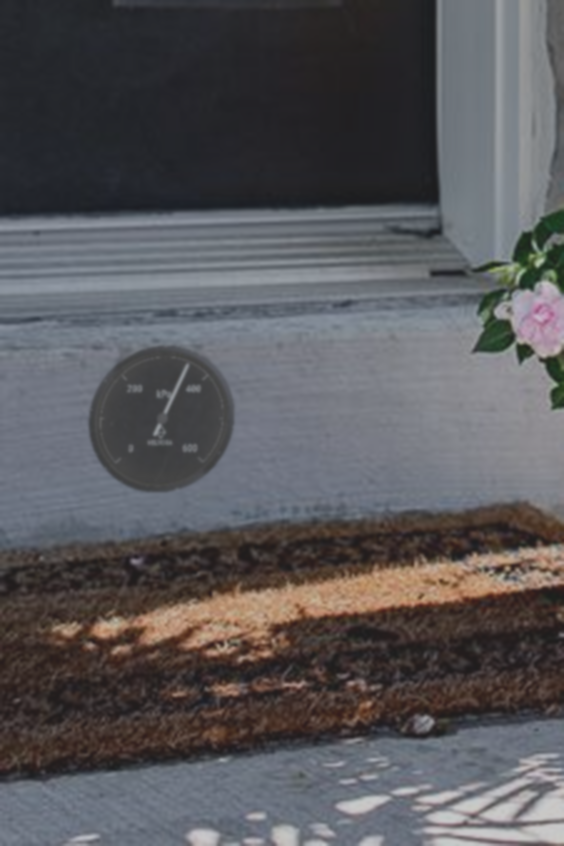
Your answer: 350 kPa
